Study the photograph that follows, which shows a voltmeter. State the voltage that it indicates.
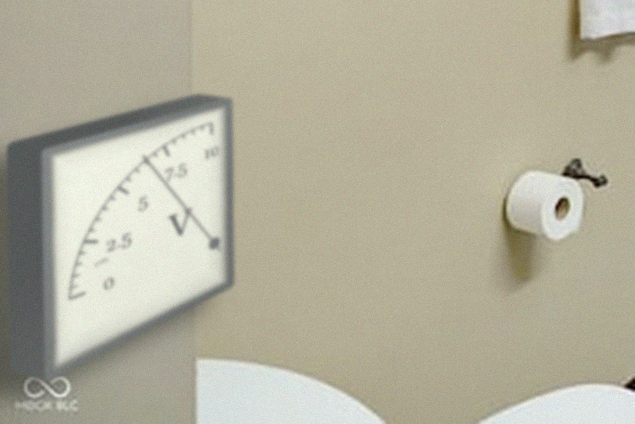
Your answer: 6.5 V
